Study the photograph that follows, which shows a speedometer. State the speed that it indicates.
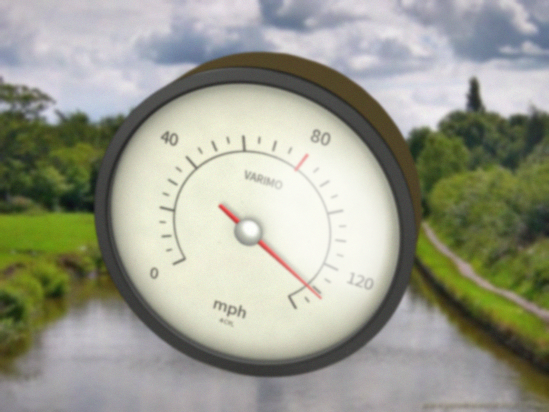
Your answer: 130 mph
